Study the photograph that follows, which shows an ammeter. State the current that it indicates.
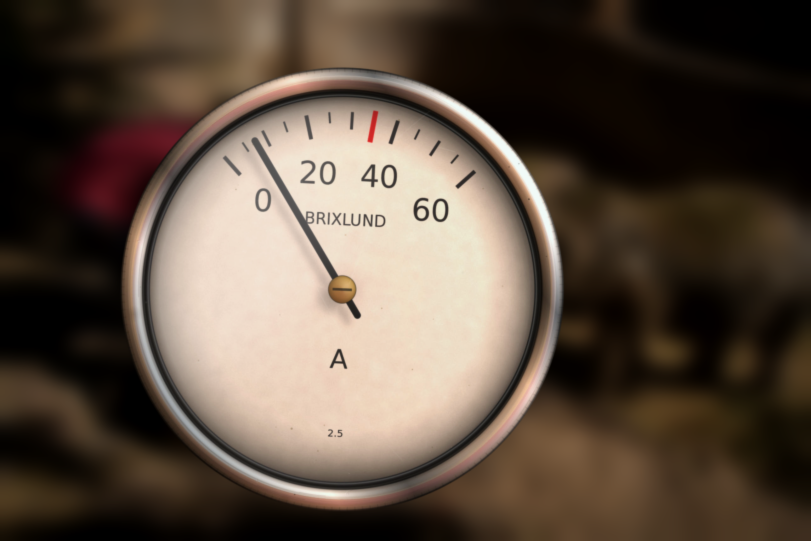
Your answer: 7.5 A
